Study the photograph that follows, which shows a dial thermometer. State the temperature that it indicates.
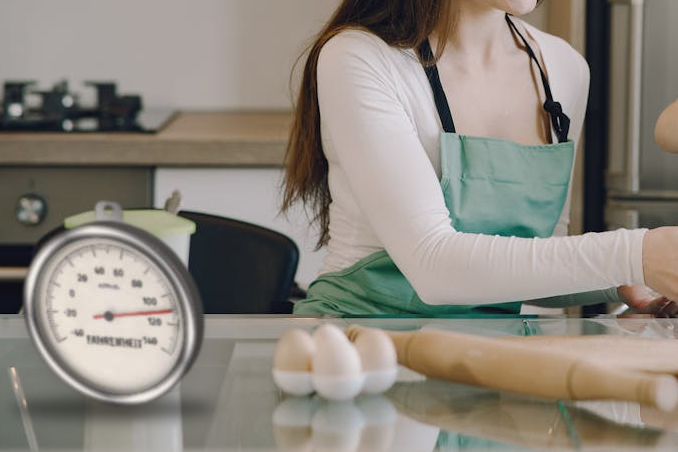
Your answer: 110 °F
